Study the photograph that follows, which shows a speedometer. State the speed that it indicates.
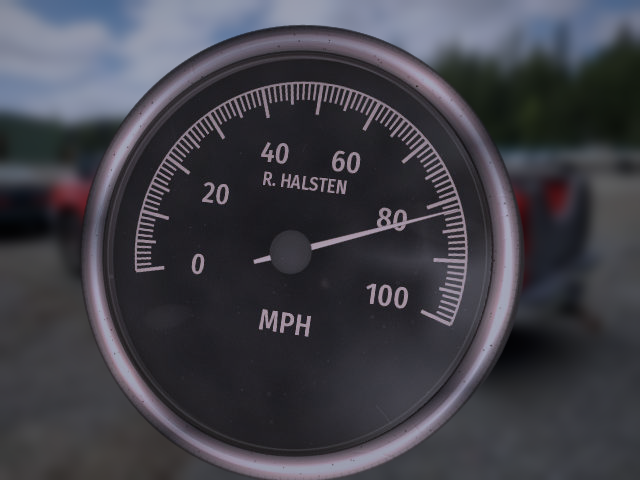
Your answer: 82 mph
